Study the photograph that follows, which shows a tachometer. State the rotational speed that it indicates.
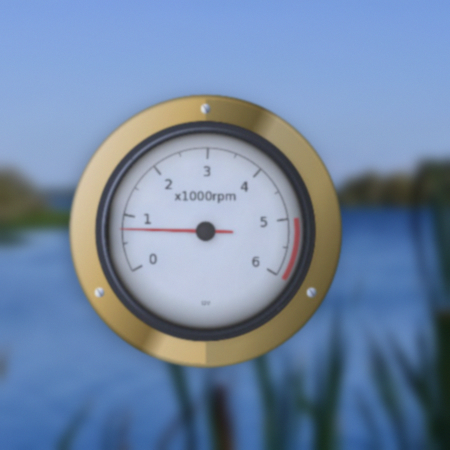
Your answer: 750 rpm
